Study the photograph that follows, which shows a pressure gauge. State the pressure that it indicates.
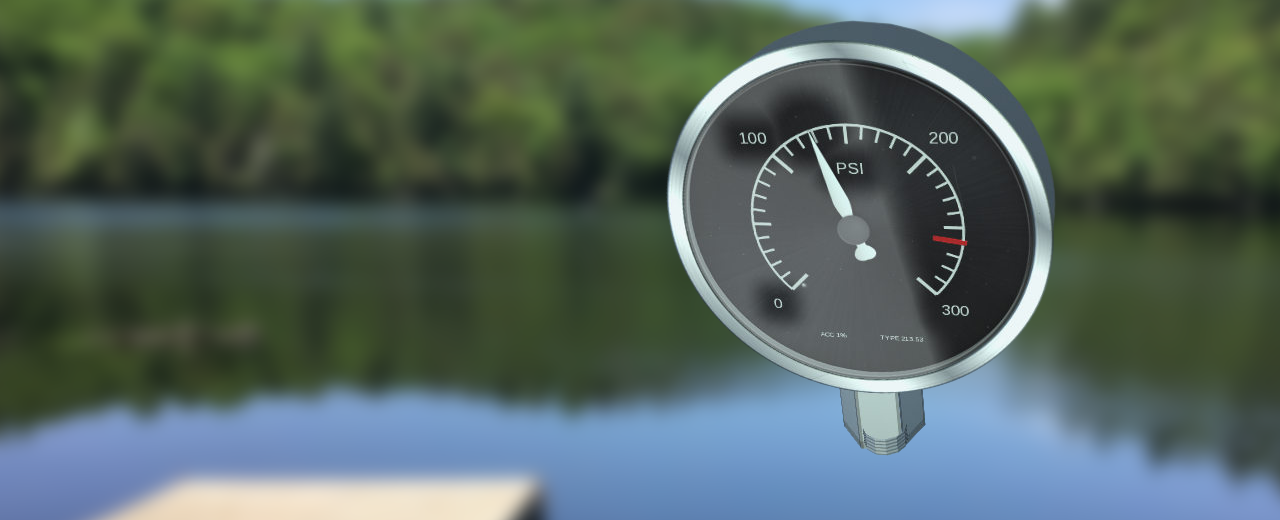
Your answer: 130 psi
